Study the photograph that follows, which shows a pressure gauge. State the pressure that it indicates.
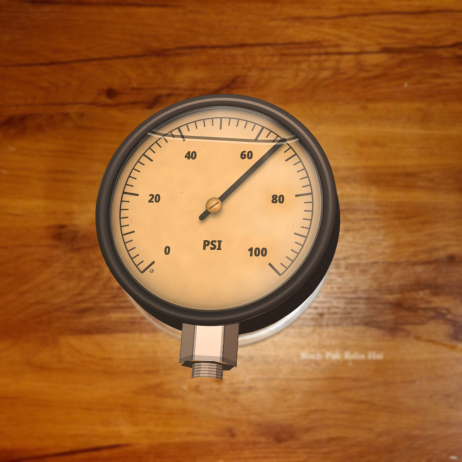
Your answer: 66 psi
